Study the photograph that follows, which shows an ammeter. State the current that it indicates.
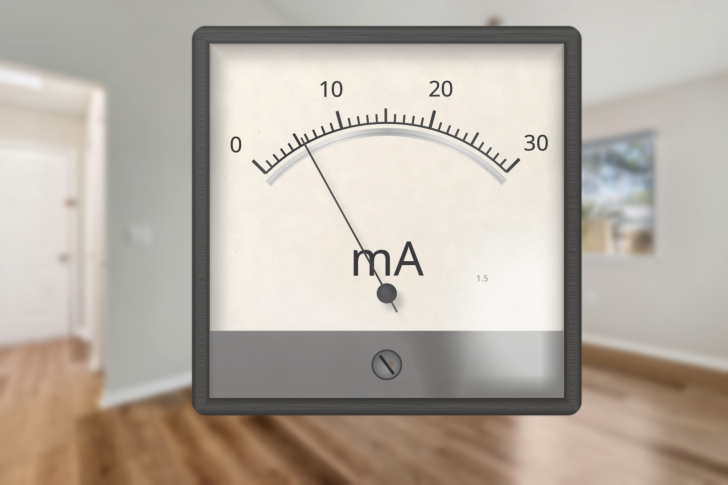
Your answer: 5.5 mA
